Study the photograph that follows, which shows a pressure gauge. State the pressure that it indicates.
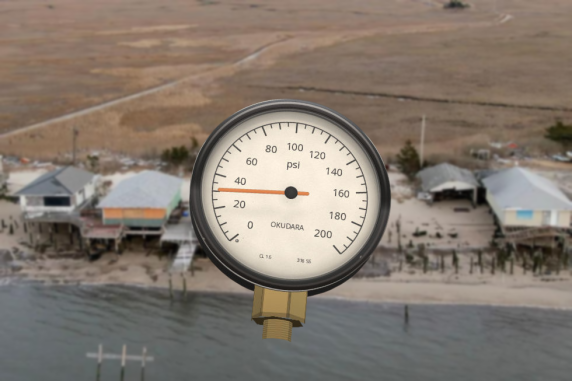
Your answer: 30 psi
